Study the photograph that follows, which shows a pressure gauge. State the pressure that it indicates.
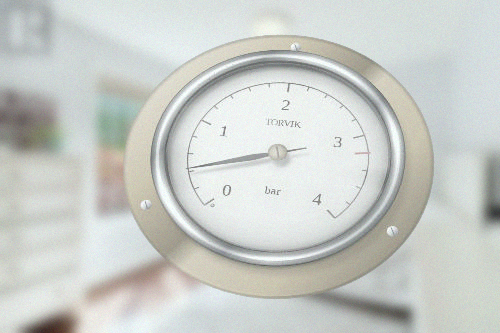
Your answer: 0.4 bar
